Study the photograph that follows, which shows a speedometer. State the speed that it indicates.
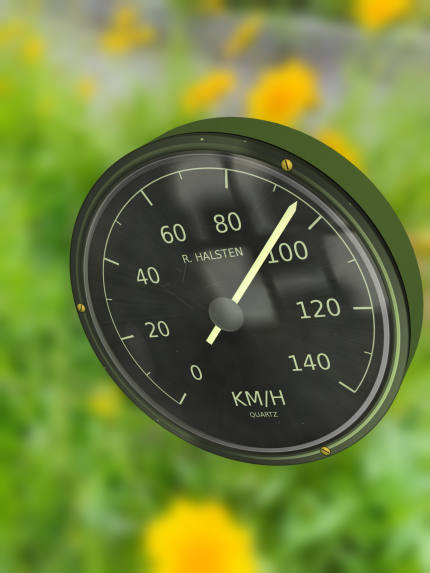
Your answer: 95 km/h
